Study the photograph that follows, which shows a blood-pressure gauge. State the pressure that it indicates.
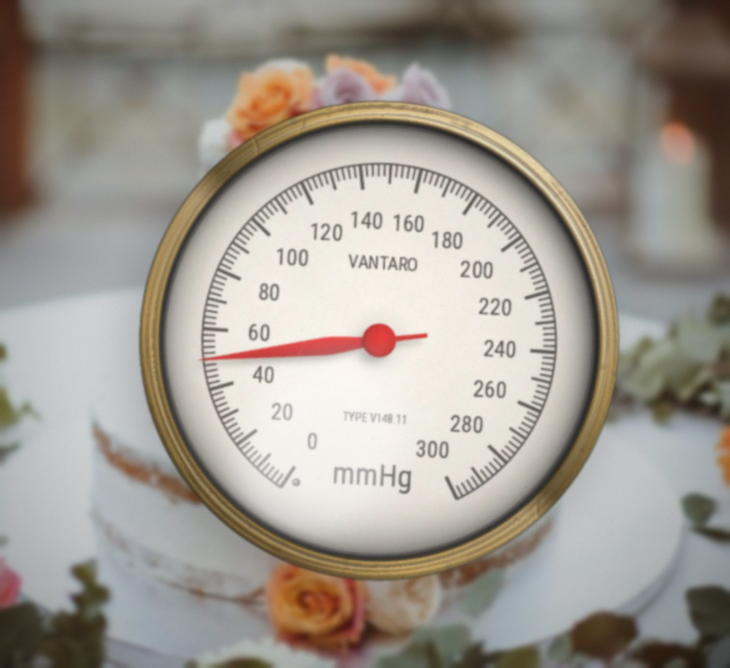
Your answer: 50 mmHg
